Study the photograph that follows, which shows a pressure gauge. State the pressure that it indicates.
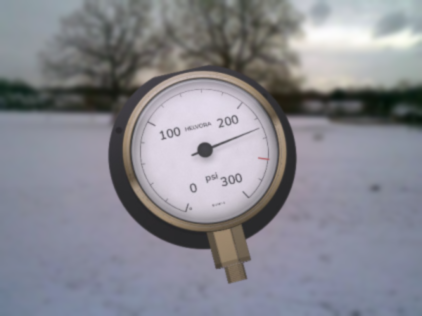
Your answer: 230 psi
